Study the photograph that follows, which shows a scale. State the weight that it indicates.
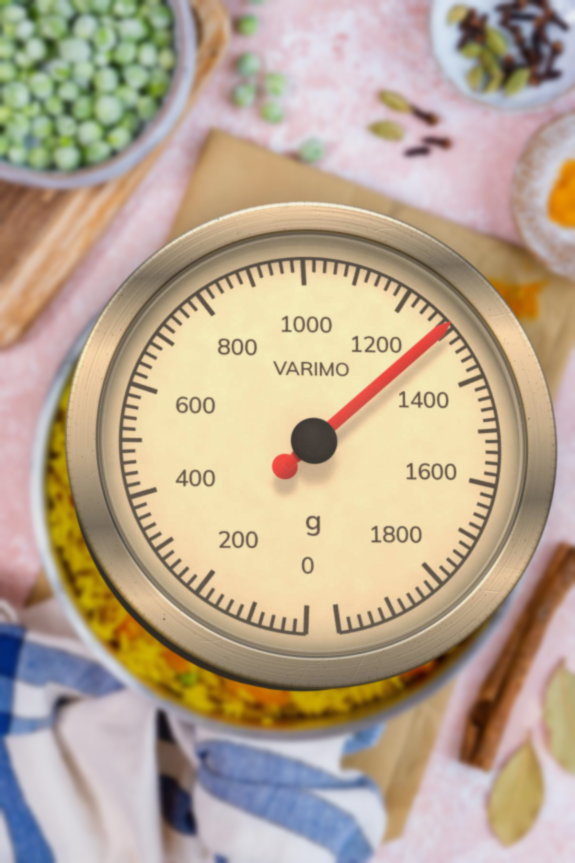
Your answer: 1290 g
